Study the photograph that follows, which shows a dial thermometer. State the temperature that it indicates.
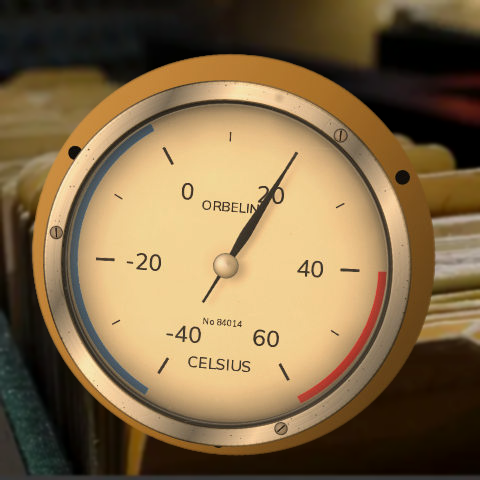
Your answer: 20 °C
